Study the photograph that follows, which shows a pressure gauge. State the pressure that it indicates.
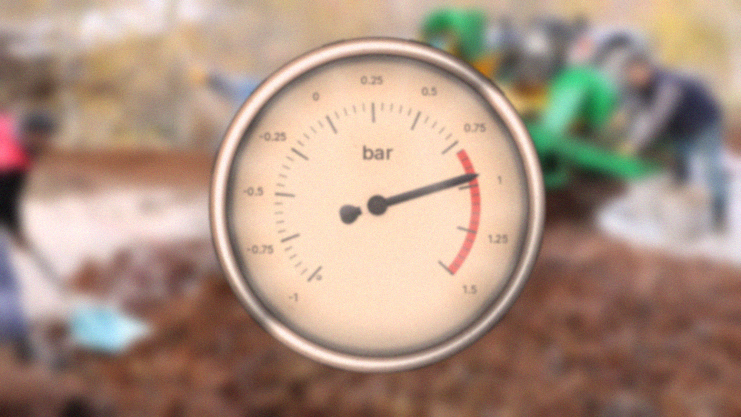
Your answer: 0.95 bar
